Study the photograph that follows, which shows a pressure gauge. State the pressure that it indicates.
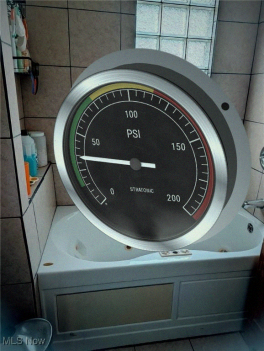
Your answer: 35 psi
